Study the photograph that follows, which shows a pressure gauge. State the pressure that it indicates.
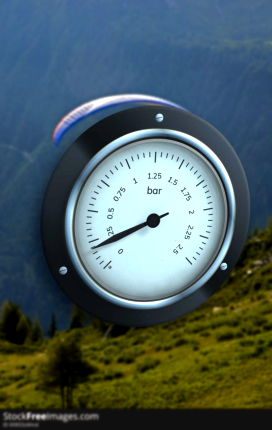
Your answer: 0.2 bar
